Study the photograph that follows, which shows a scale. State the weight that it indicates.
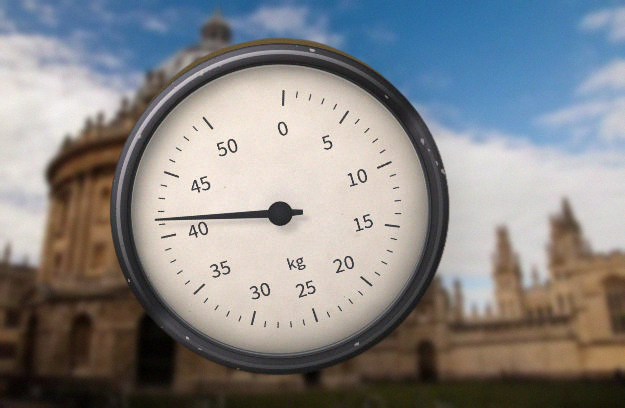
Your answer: 41.5 kg
